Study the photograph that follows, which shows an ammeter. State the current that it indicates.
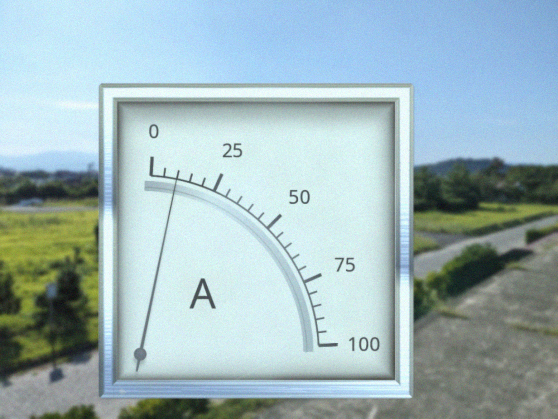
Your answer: 10 A
